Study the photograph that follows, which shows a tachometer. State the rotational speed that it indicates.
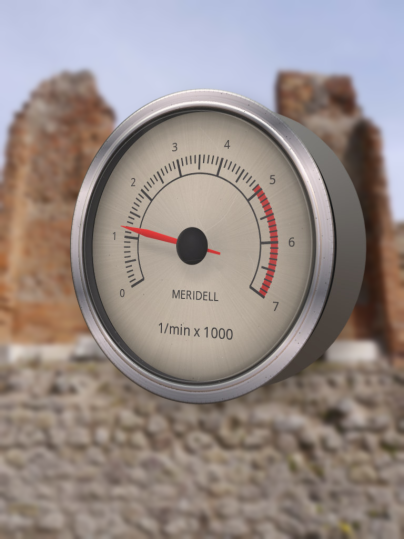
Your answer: 1200 rpm
